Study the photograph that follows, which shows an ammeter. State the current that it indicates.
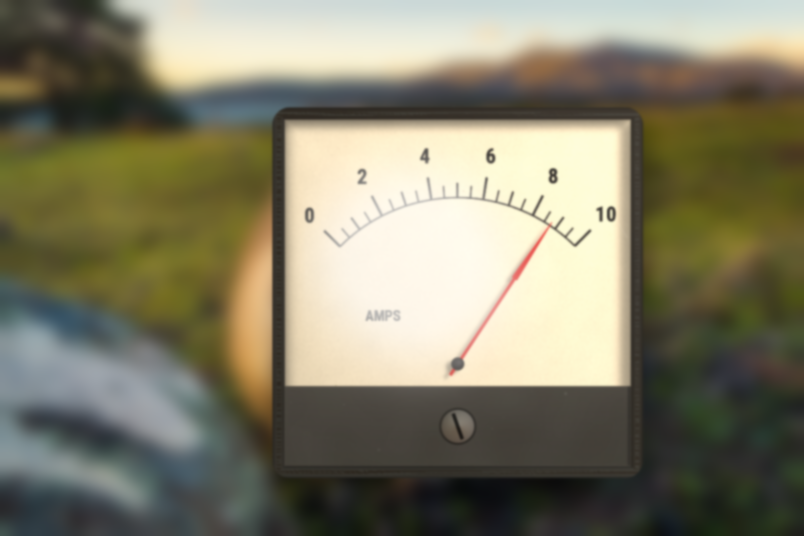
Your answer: 8.75 A
